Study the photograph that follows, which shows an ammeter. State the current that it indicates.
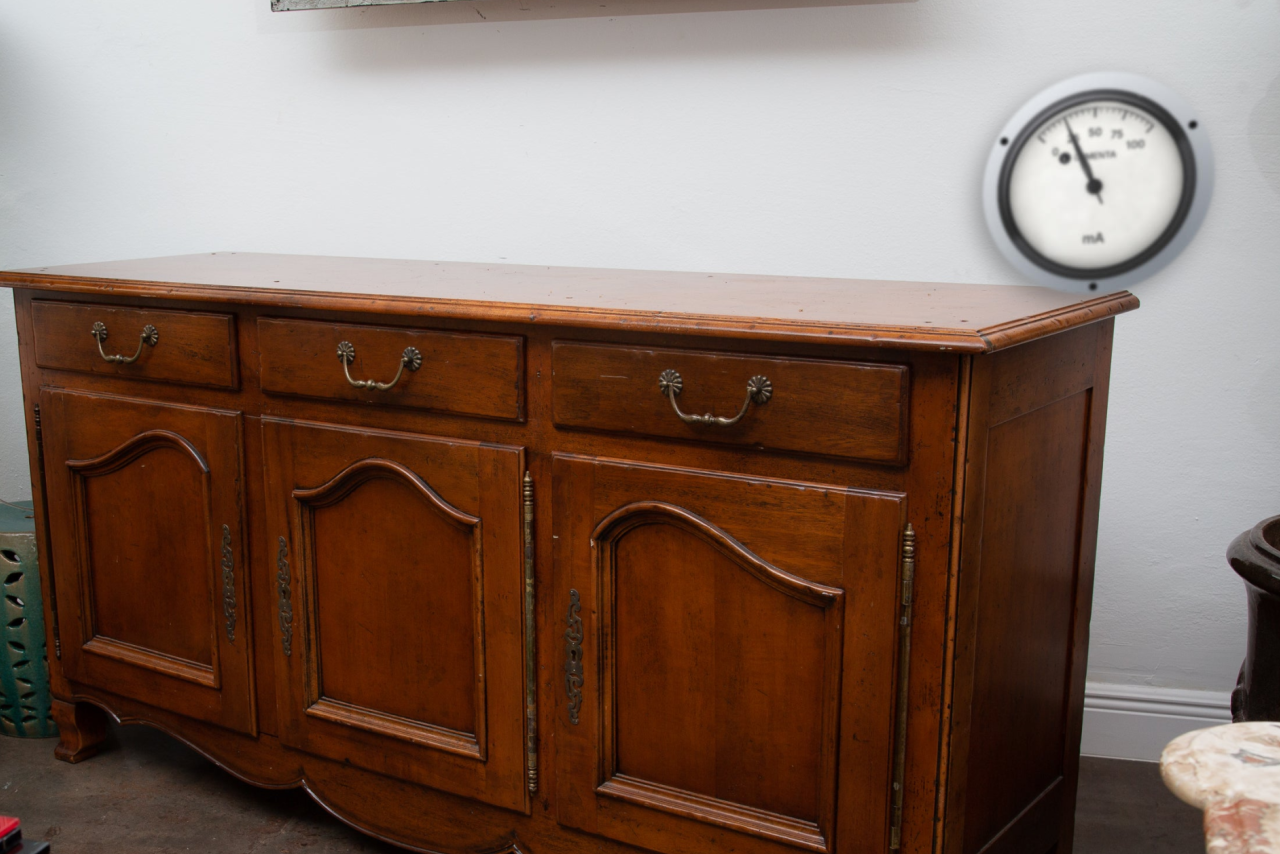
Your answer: 25 mA
